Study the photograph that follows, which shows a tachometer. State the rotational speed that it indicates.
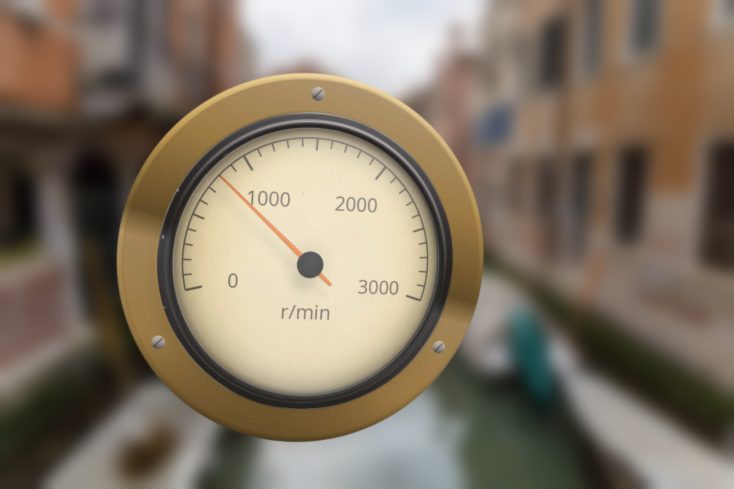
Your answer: 800 rpm
